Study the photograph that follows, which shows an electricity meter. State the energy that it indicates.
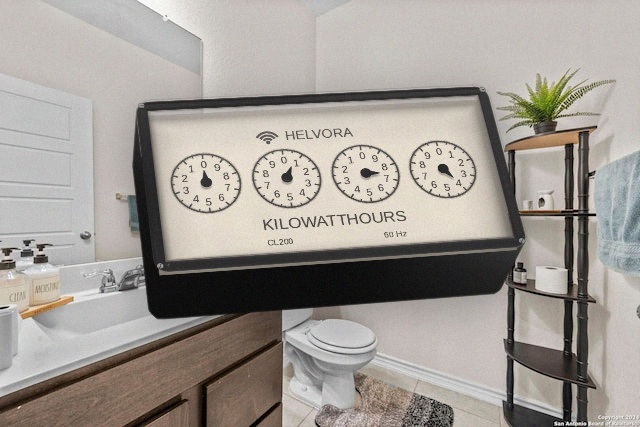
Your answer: 74 kWh
